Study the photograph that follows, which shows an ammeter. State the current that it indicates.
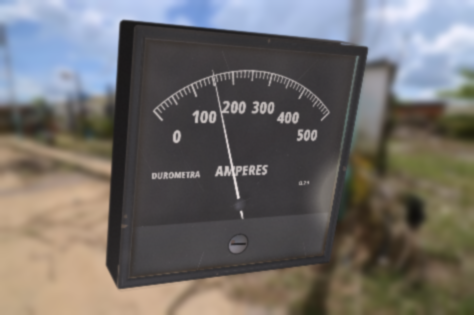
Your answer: 150 A
